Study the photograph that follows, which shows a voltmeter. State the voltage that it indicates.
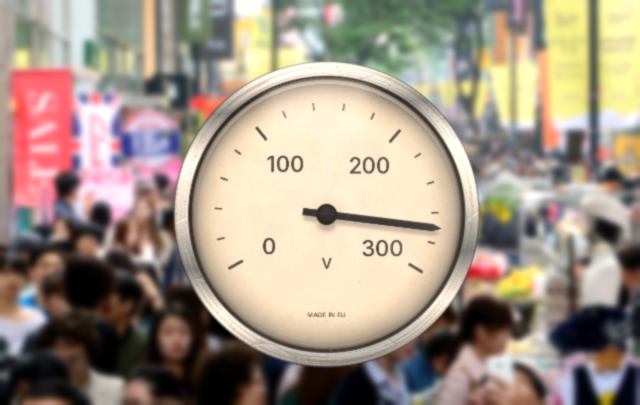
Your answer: 270 V
